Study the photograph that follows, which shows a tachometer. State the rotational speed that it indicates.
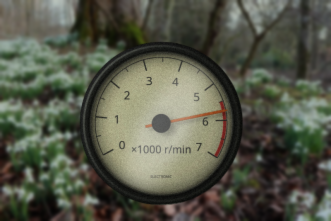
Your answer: 5750 rpm
